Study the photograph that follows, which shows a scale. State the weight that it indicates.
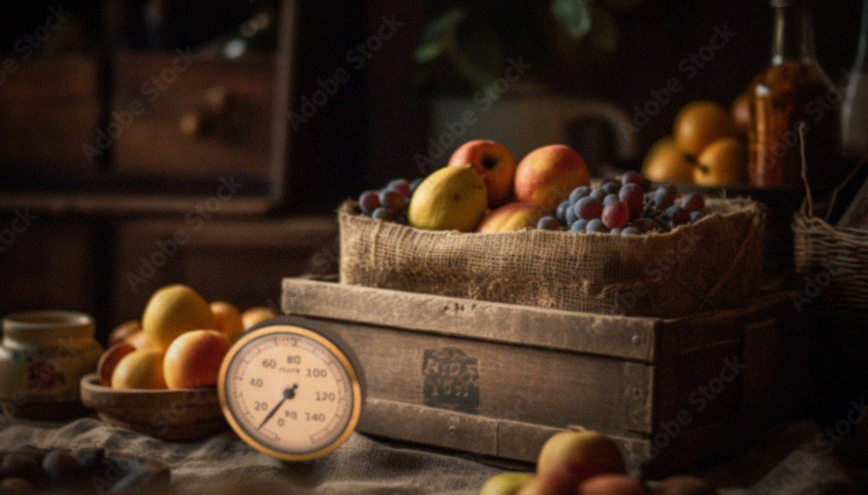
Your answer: 10 kg
